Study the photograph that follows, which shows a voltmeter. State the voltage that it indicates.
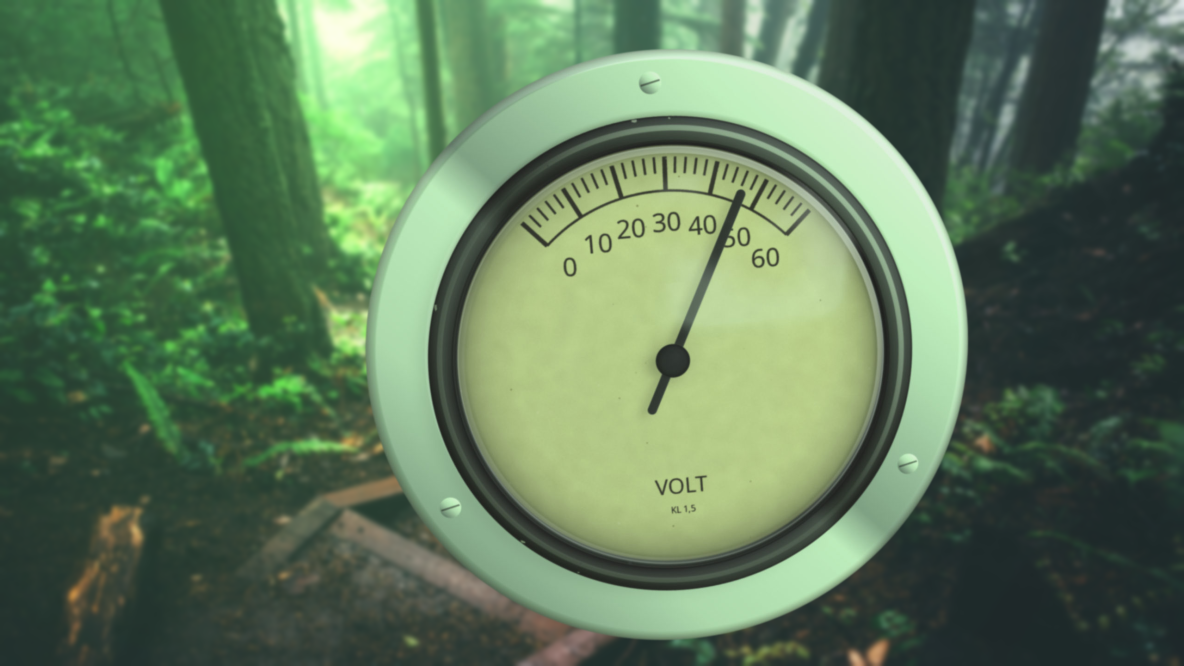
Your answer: 46 V
